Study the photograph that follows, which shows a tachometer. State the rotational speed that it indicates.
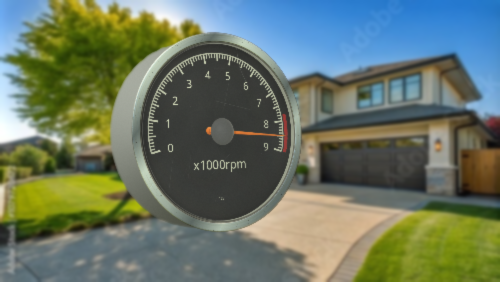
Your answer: 8500 rpm
